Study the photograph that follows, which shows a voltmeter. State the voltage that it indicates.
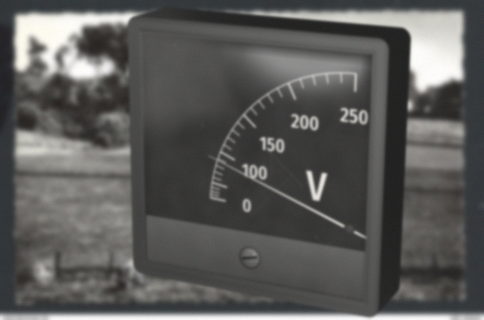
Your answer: 90 V
